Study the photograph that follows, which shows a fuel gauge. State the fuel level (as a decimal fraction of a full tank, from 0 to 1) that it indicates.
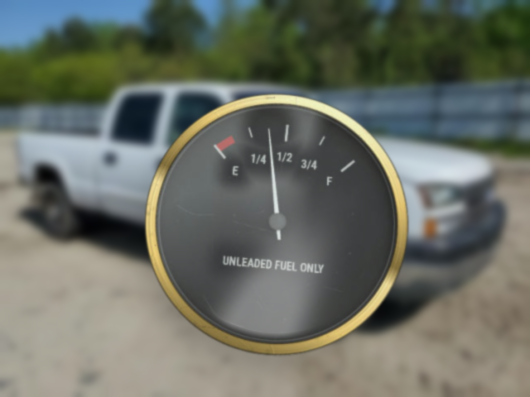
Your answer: 0.375
